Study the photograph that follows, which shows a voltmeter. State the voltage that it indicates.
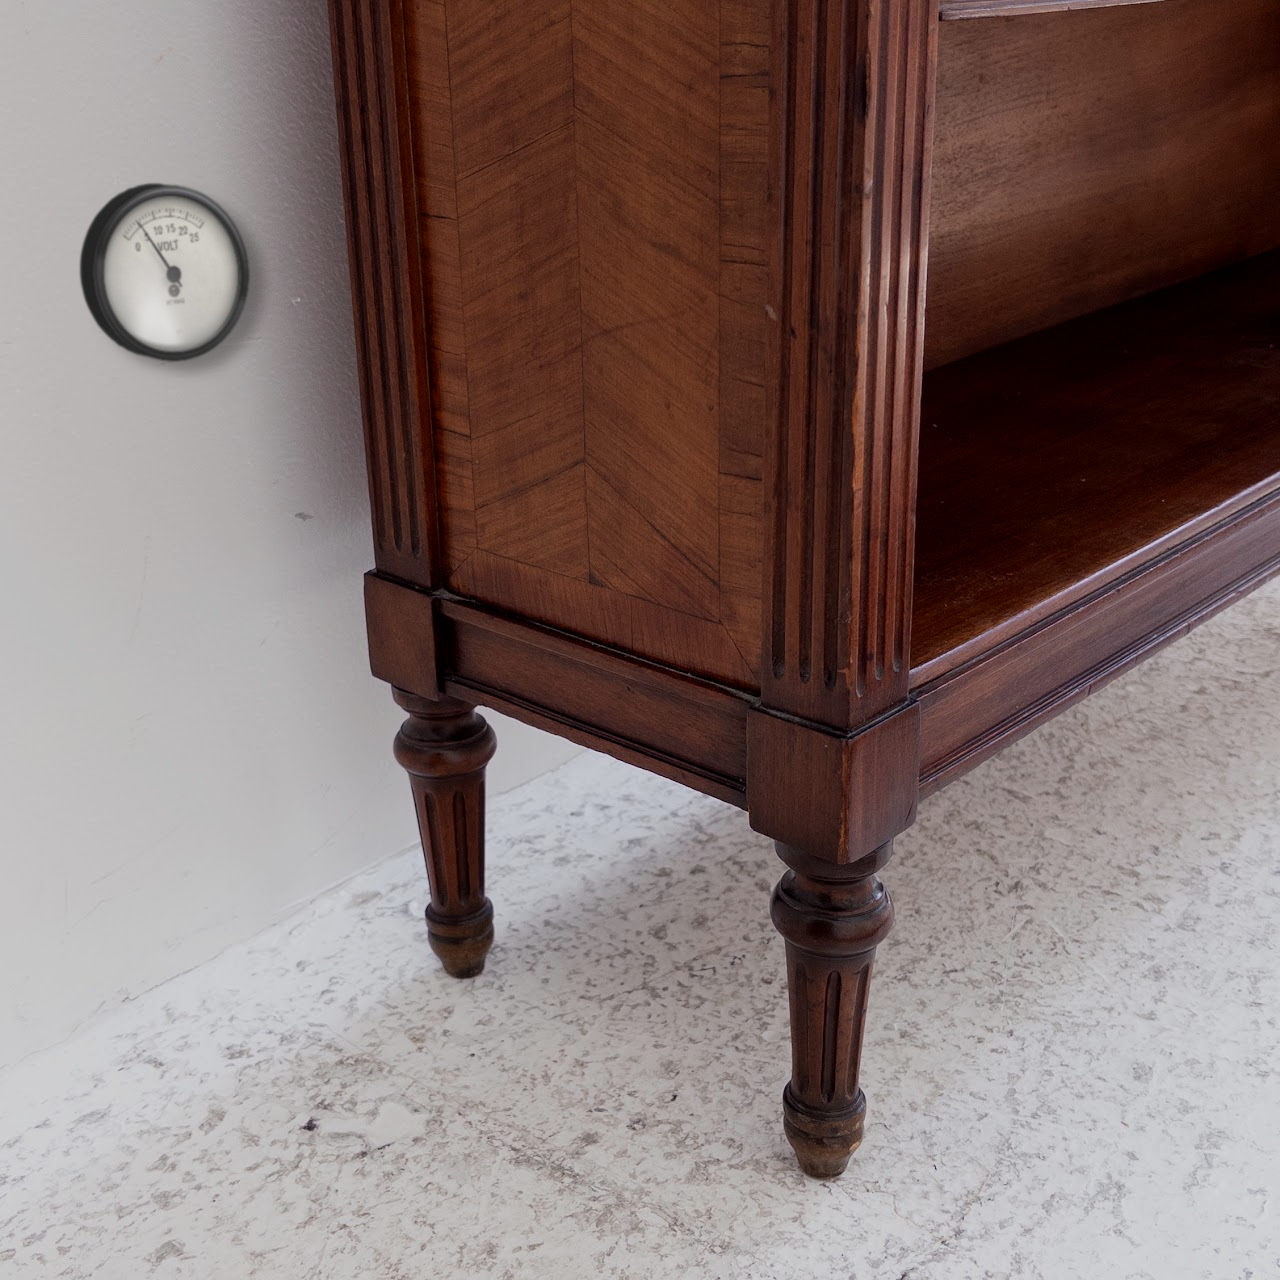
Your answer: 5 V
